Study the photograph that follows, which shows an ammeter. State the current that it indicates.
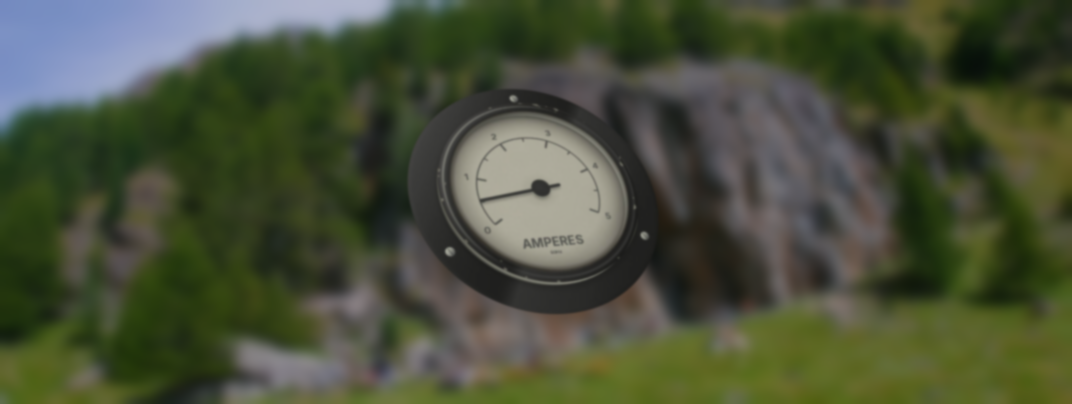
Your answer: 0.5 A
